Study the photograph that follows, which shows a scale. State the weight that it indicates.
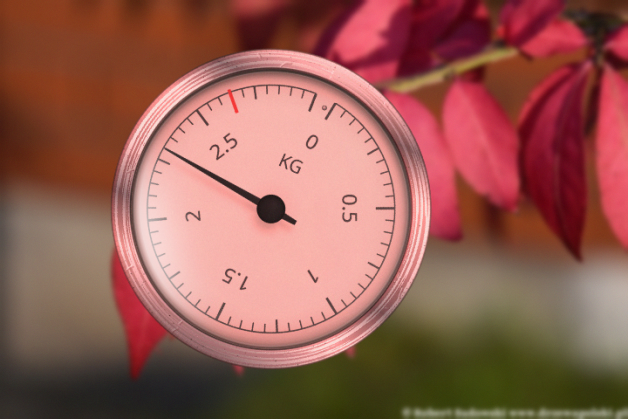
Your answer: 2.3 kg
